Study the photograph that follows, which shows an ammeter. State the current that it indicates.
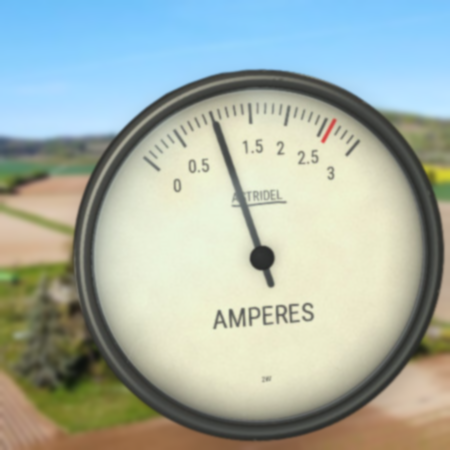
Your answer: 1 A
